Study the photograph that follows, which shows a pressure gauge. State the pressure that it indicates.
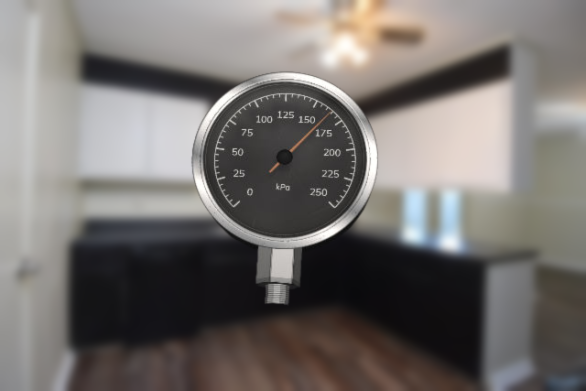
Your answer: 165 kPa
